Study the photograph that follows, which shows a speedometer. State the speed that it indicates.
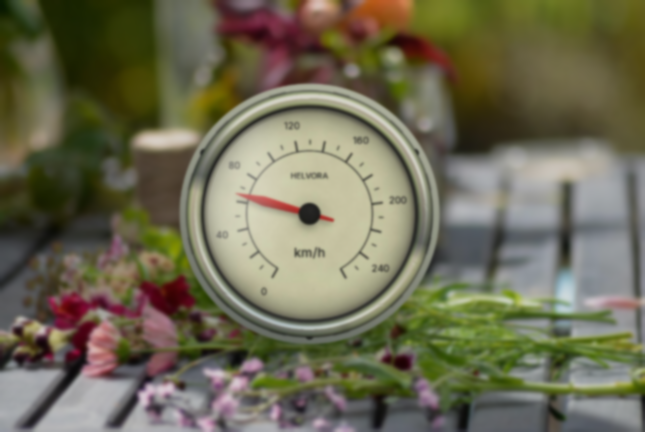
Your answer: 65 km/h
